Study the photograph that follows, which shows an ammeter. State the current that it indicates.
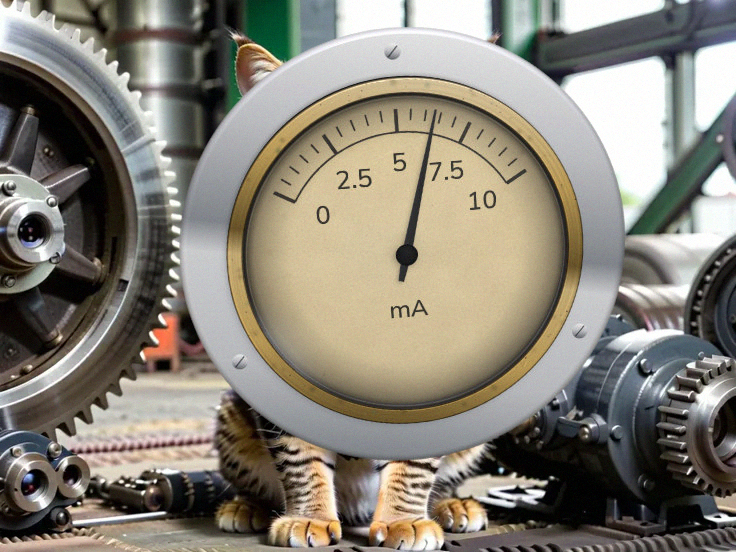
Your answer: 6.25 mA
